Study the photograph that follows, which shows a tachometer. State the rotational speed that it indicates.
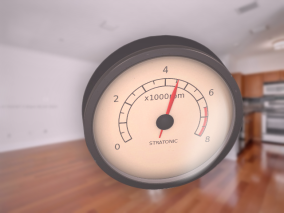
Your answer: 4500 rpm
